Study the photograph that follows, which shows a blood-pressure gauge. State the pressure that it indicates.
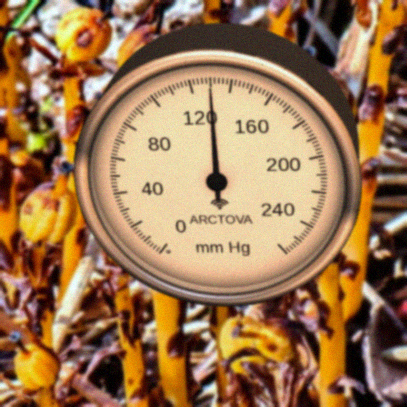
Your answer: 130 mmHg
